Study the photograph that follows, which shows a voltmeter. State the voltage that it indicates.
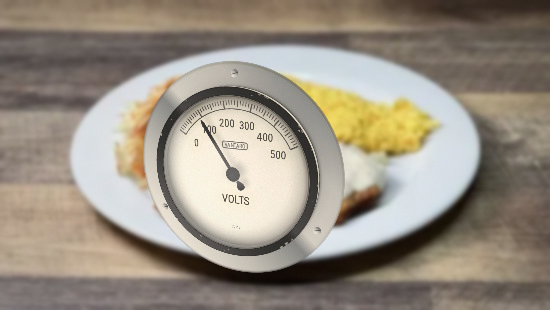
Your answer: 100 V
